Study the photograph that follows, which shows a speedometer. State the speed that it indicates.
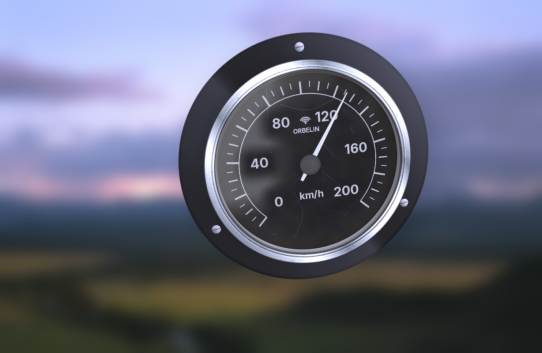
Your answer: 125 km/h
